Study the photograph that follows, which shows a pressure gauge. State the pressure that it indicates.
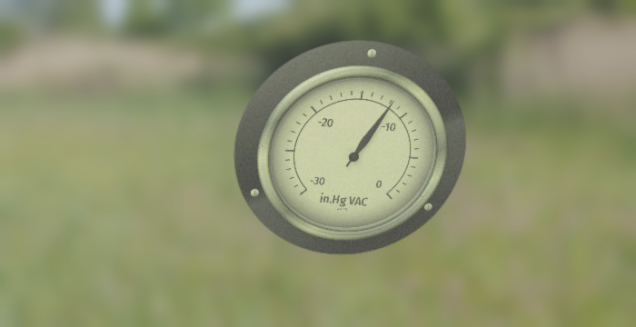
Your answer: -12 inHg
